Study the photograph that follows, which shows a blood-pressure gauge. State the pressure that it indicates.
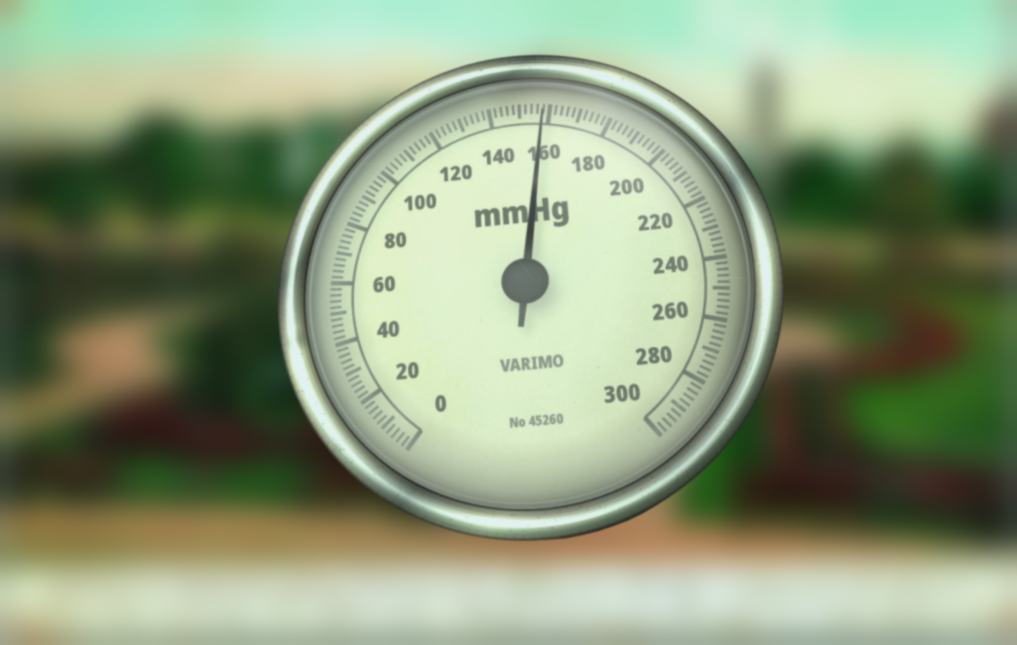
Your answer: 158 mmHg
